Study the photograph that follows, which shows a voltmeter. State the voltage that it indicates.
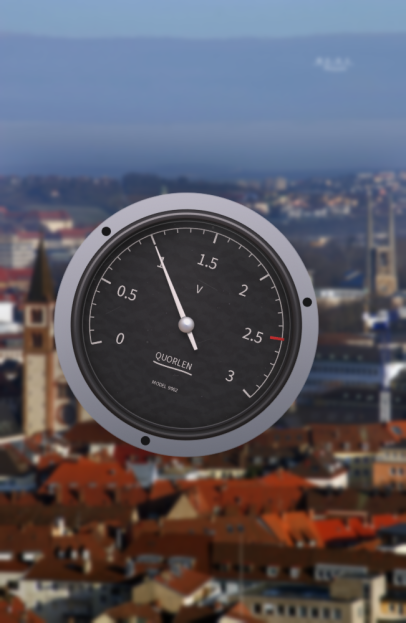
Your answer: 1 V
